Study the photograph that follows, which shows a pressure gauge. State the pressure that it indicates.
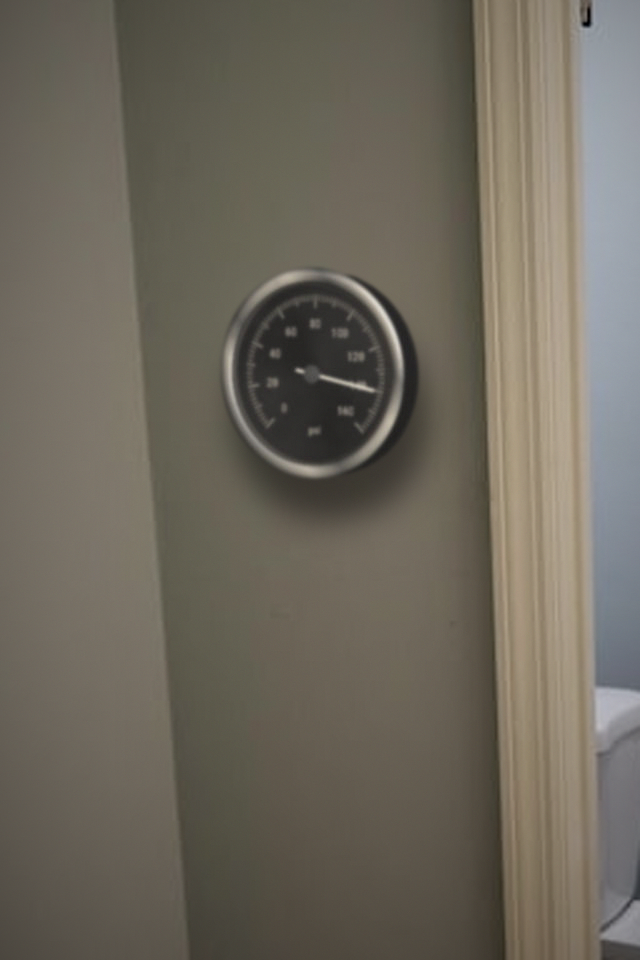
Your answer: 140 psi
